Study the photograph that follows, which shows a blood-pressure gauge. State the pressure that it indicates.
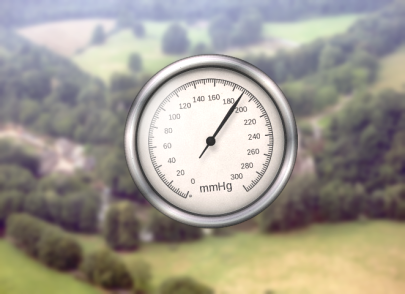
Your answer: 190 mmHg
